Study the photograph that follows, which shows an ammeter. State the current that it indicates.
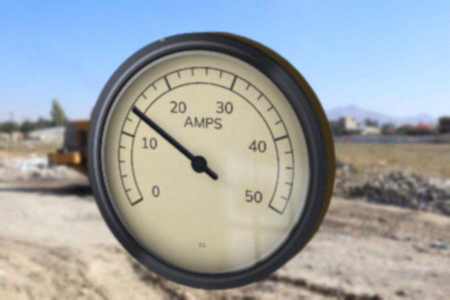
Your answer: 14 A
